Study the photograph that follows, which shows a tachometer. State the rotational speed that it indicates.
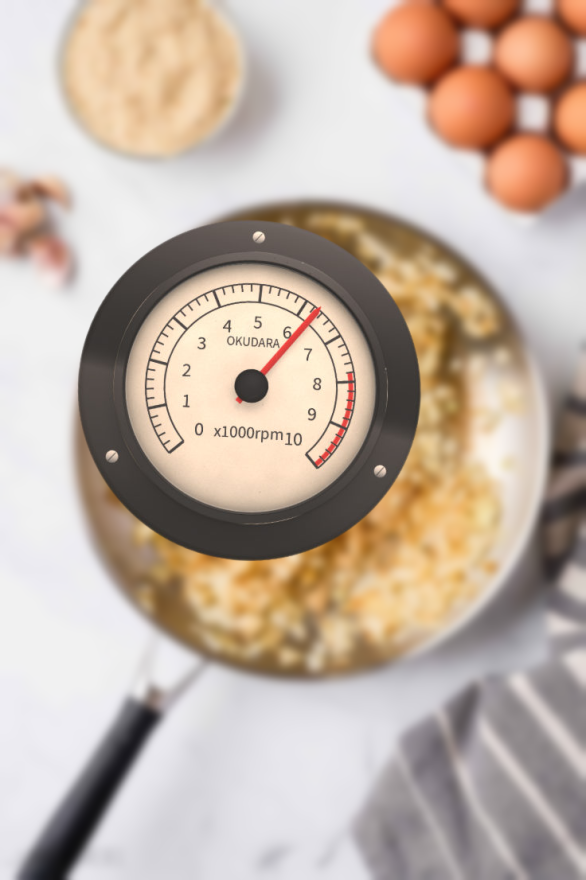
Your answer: 6300 rpm
